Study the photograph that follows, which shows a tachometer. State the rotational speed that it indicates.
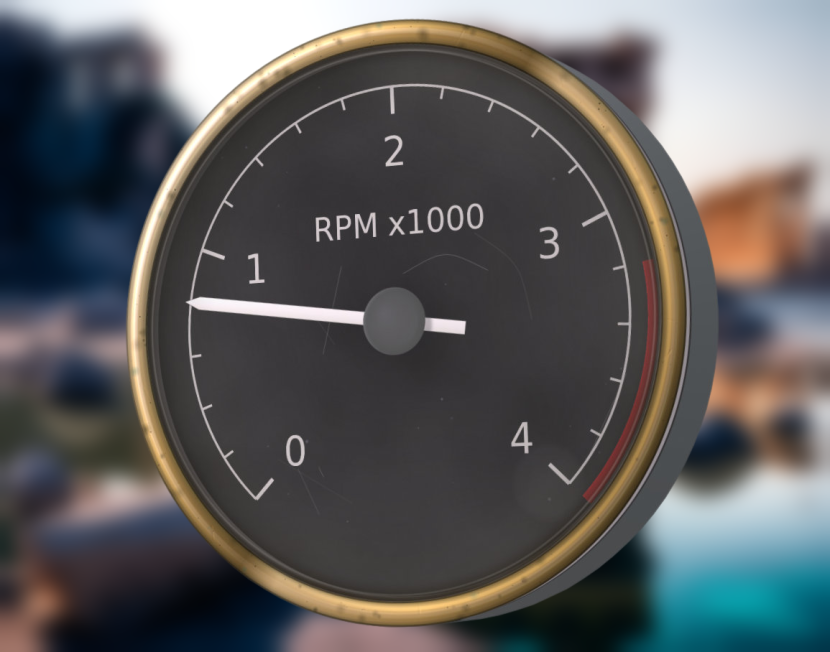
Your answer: 800 rpm
